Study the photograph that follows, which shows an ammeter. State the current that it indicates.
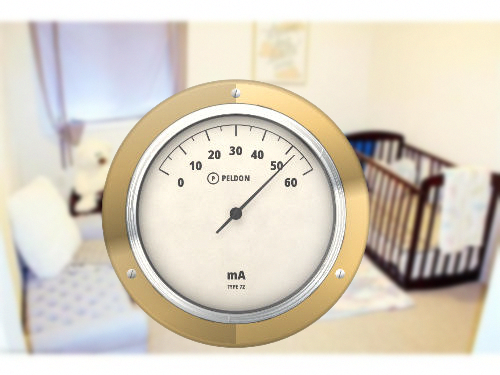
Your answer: 52.5 mA
